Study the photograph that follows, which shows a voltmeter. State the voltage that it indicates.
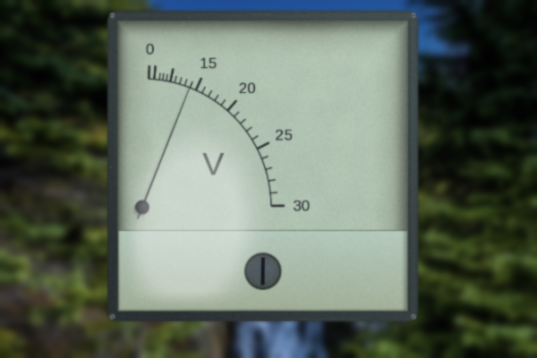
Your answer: 14 V
